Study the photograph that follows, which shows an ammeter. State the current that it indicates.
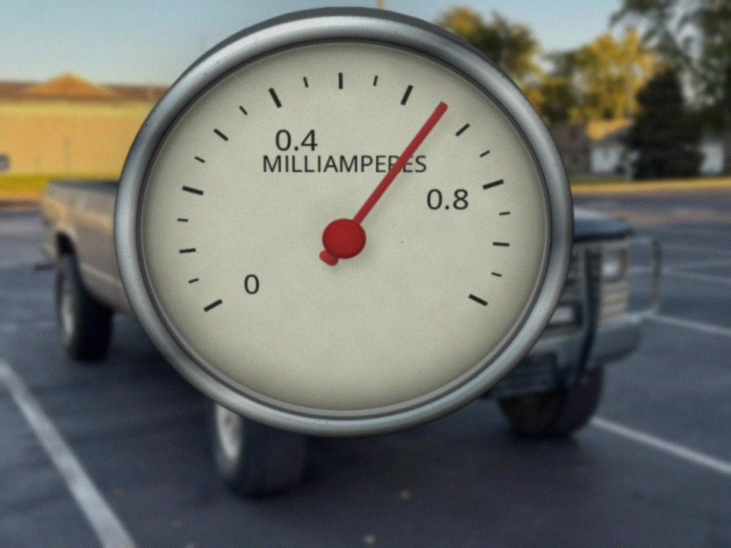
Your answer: 0.65 mA
